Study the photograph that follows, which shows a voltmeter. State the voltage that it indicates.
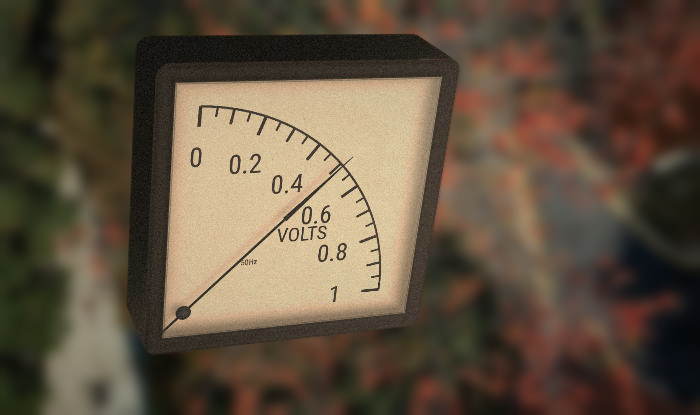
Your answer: 0.5 V
